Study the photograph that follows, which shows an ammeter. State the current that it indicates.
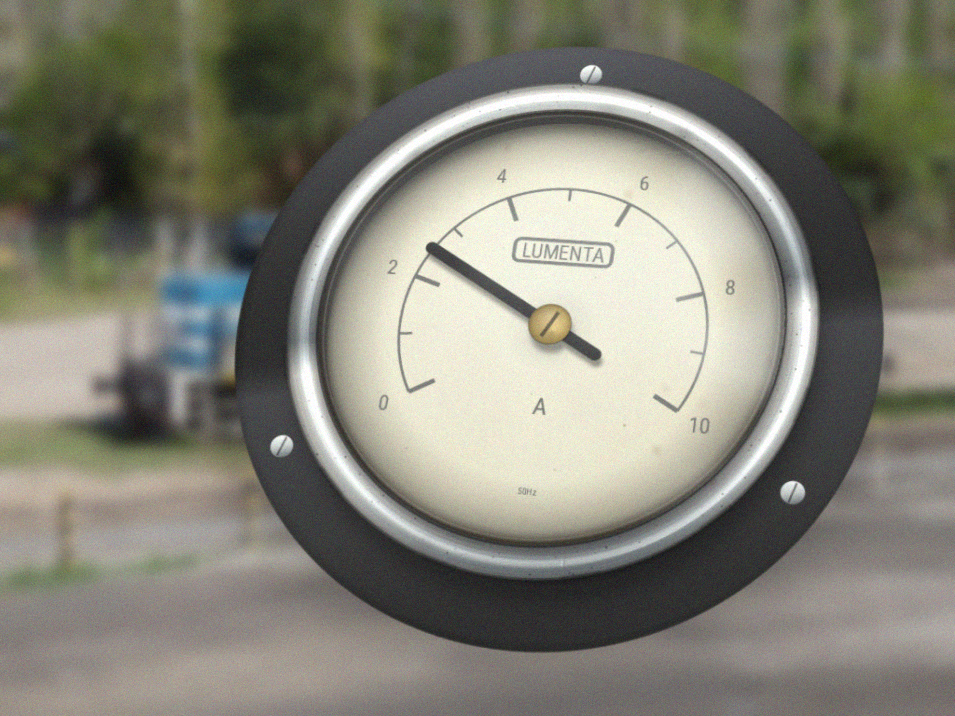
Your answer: 2.5 A
